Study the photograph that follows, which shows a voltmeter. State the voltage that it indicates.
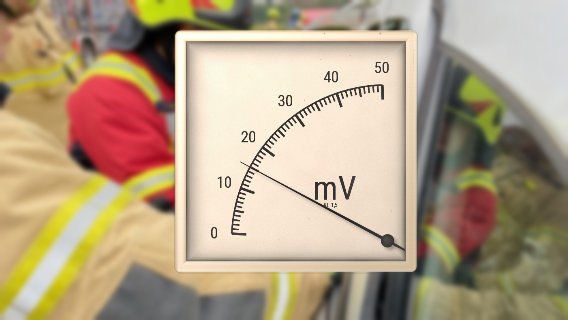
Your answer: 15 mV
